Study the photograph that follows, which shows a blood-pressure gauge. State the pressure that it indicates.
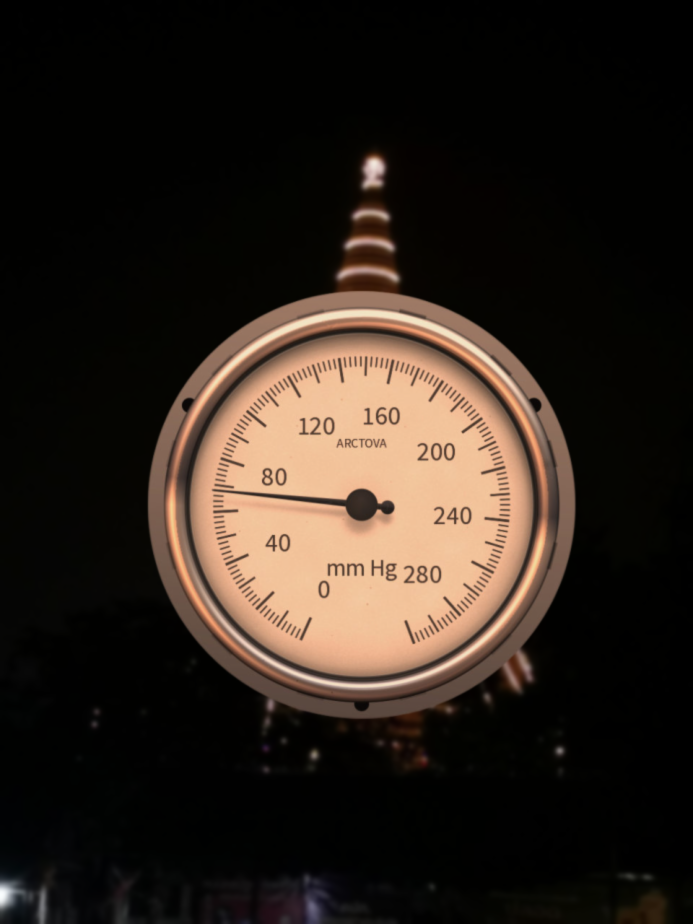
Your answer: 68 mmHg
